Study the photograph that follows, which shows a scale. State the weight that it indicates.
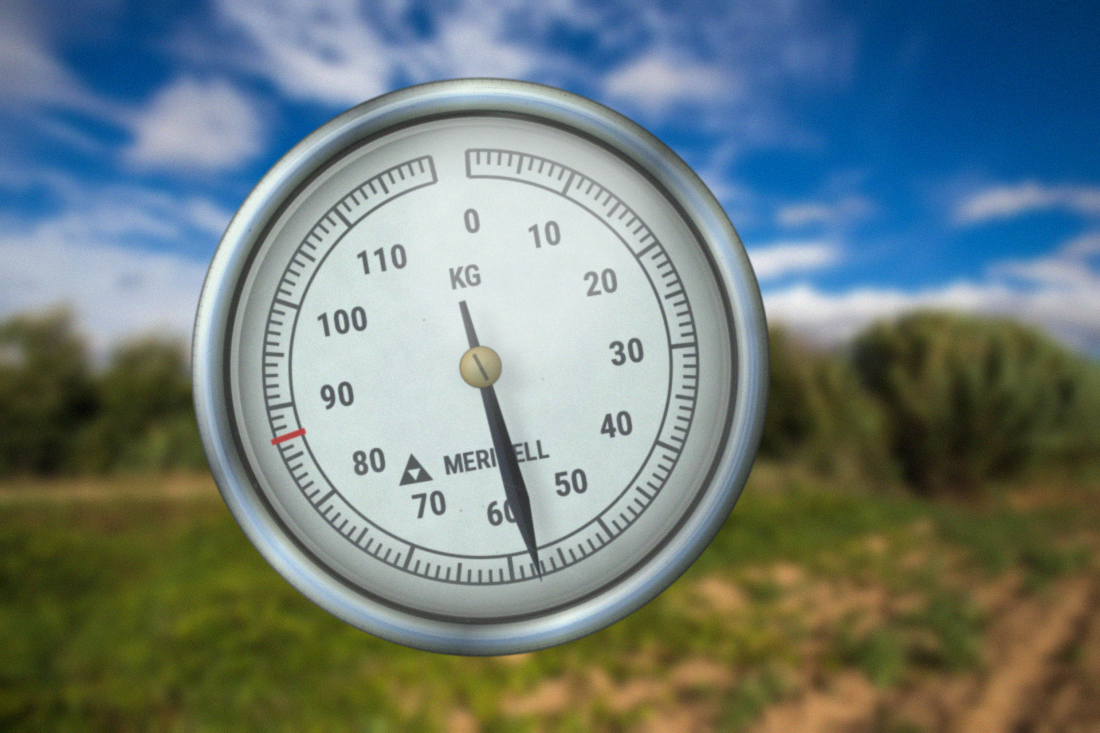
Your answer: 57.5 kg
